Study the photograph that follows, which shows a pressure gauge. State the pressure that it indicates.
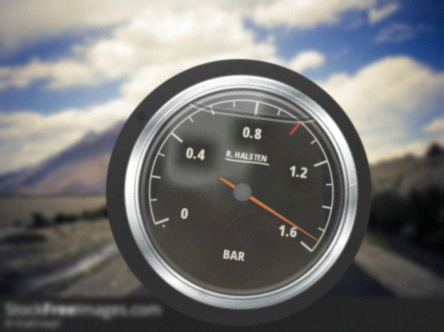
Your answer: 1.55 bar
